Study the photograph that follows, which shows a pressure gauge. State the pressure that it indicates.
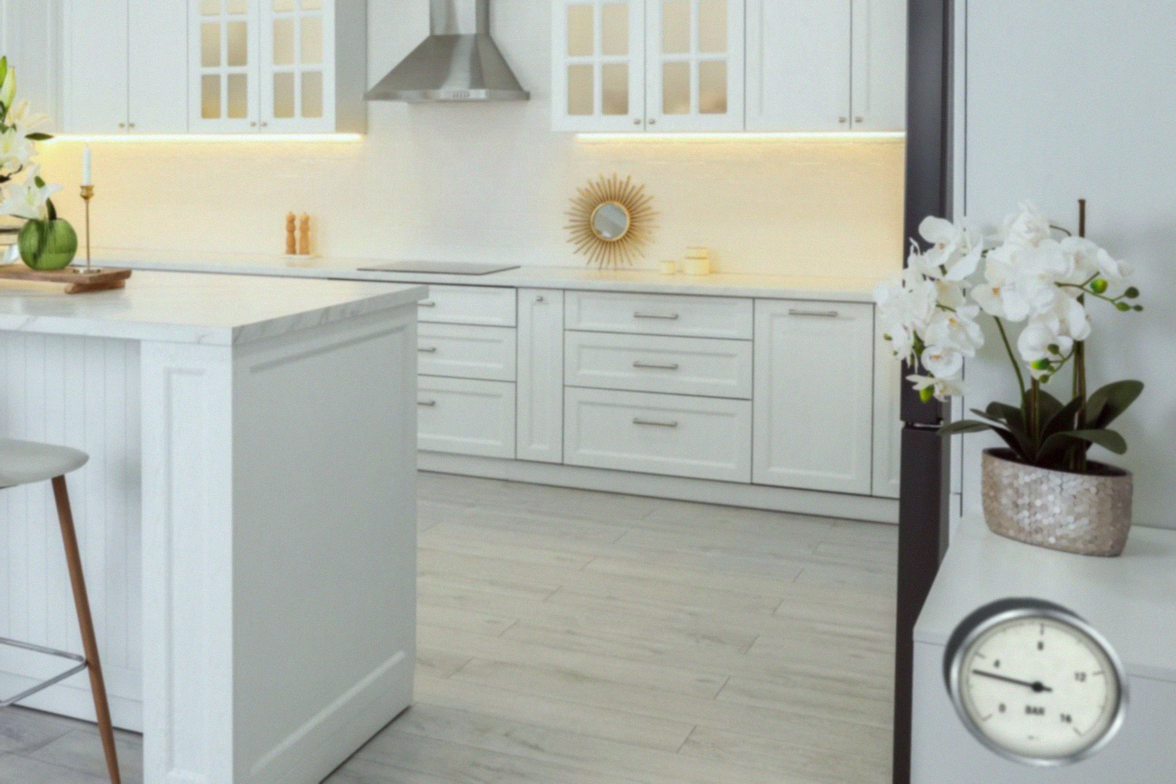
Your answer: 3 bar
